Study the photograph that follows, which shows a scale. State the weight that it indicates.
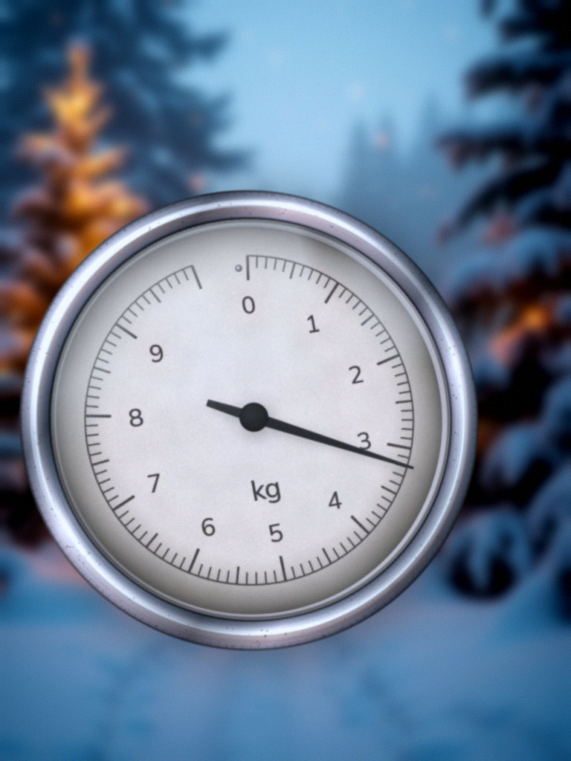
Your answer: 3.2 kg
